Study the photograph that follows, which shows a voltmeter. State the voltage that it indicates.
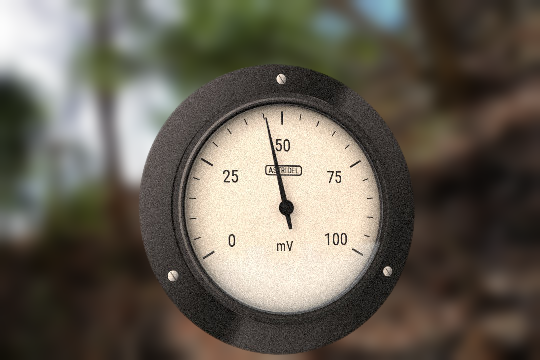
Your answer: 45 mV
